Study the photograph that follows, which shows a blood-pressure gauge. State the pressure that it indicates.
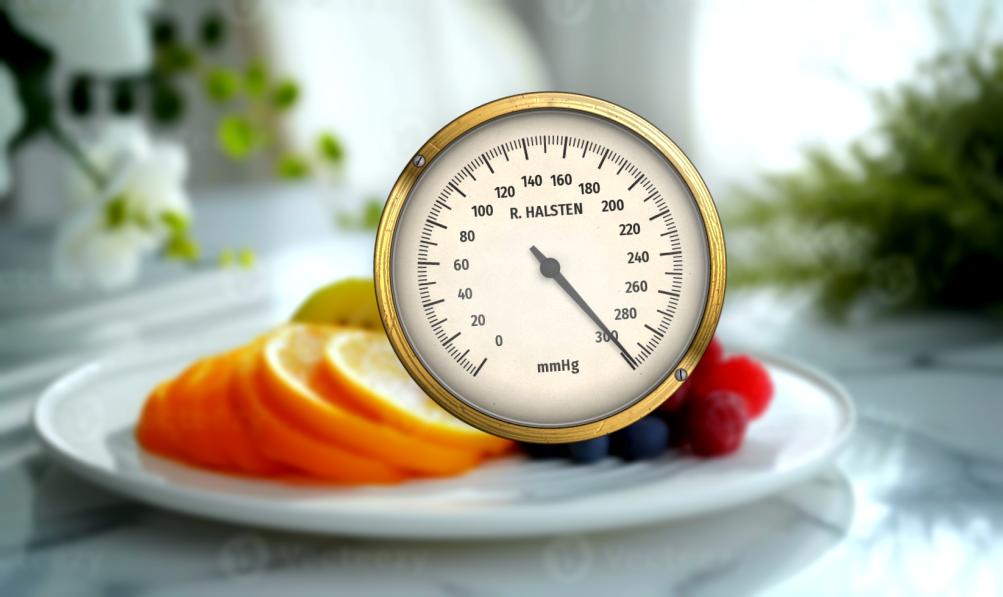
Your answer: 298 mmHg
